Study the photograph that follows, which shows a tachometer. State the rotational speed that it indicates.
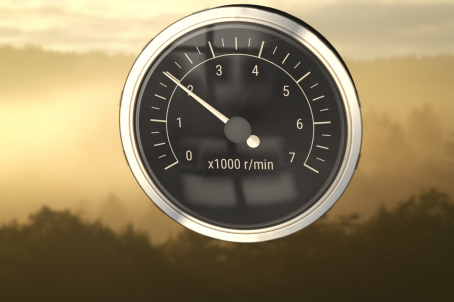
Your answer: 2000 rpm
